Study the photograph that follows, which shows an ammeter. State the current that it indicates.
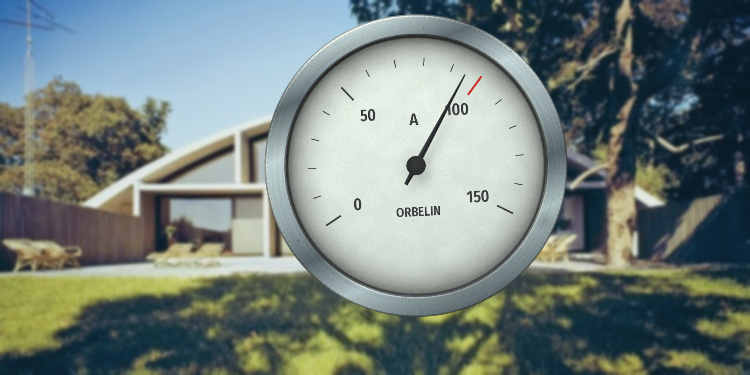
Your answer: 95 A
